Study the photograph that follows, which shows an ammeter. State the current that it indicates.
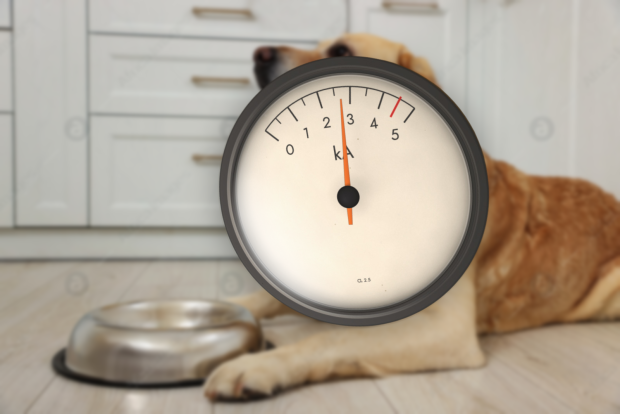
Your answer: 2.75 kA
